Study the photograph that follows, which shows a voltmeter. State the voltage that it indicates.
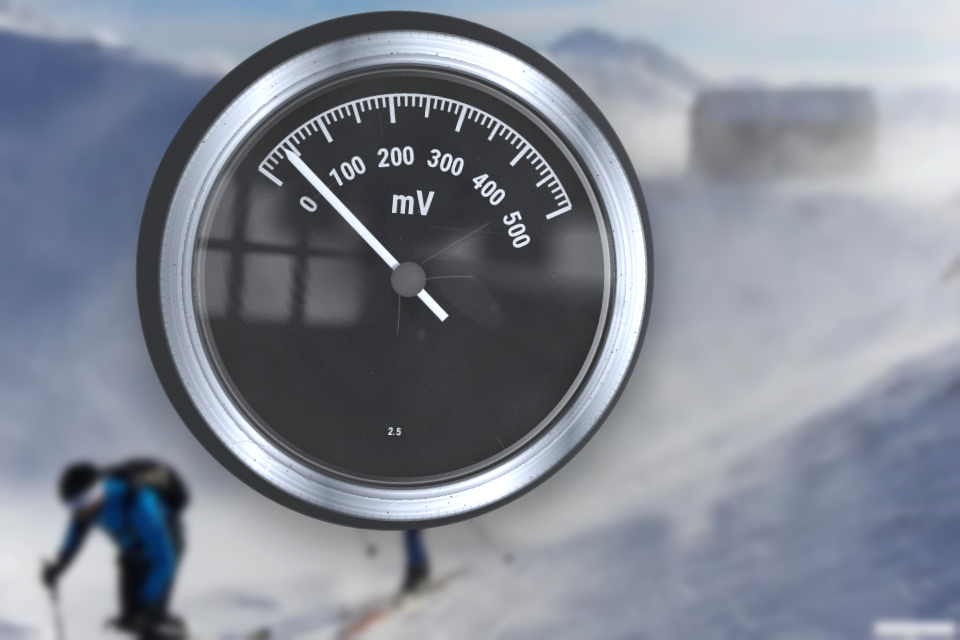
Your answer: 40 mV
